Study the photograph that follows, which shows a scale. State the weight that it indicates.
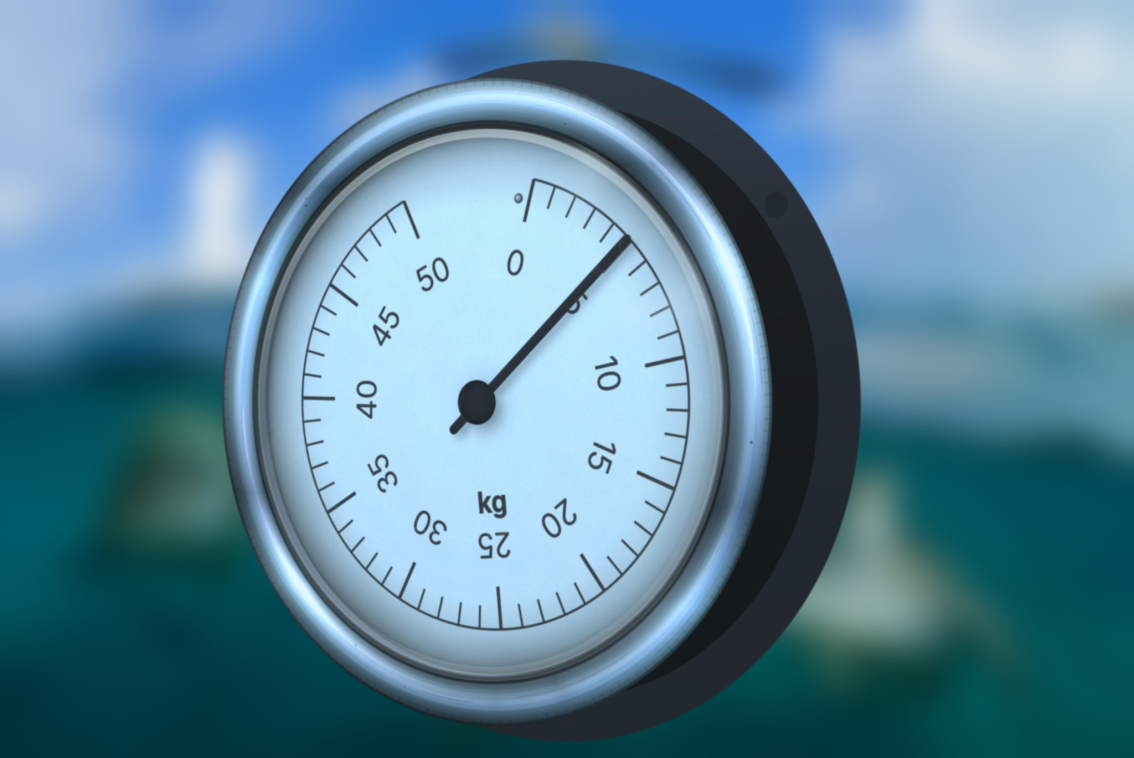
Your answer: 5 kg
